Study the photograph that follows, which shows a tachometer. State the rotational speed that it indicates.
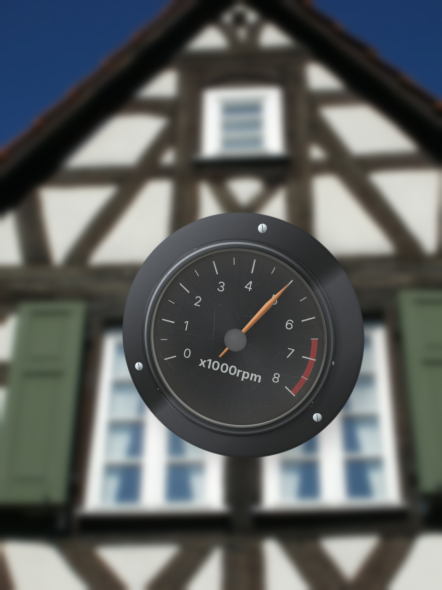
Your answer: 5000 rpm
